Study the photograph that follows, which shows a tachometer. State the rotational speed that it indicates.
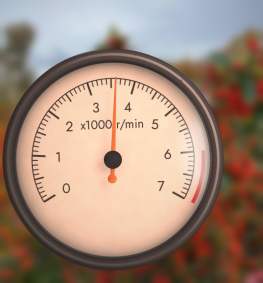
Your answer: 3600 rpm
